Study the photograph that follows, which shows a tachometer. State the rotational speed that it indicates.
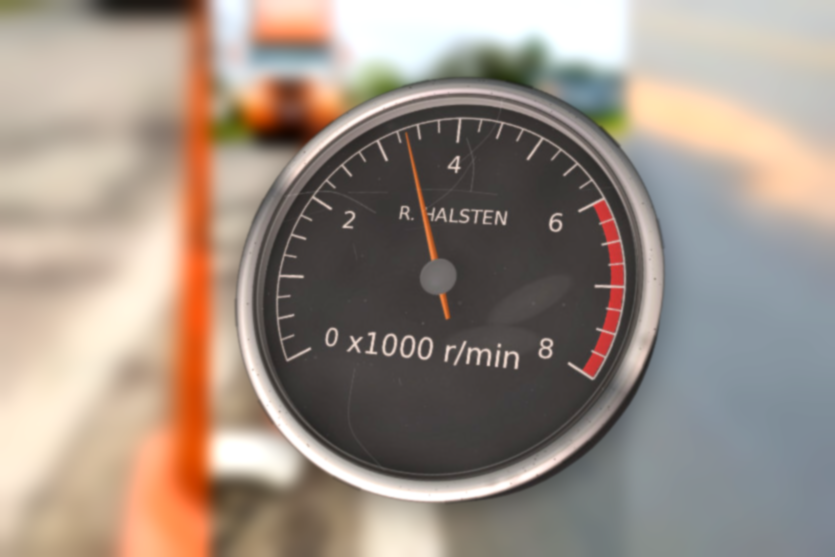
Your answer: 3375 rpm
